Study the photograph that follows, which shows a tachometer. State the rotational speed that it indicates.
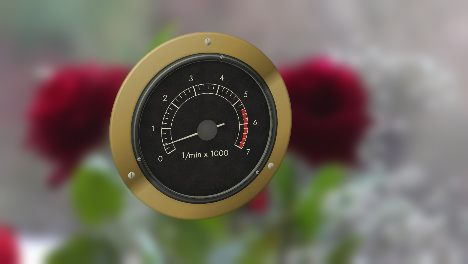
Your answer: 400 rpm
